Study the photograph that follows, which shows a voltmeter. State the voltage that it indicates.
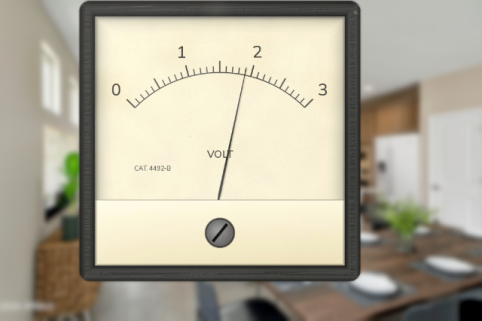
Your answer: 1.9 V
